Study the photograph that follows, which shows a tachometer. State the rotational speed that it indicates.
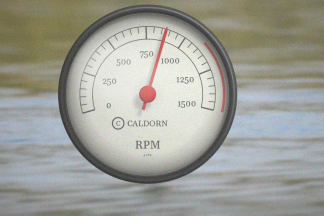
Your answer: 875 rpm
